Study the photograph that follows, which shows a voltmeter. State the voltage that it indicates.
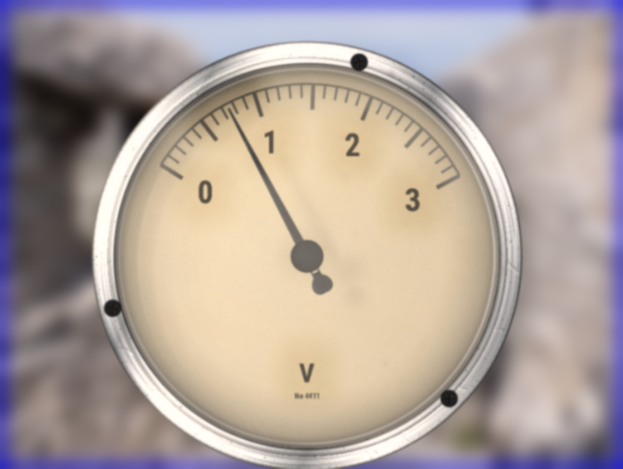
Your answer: 0.75 V
